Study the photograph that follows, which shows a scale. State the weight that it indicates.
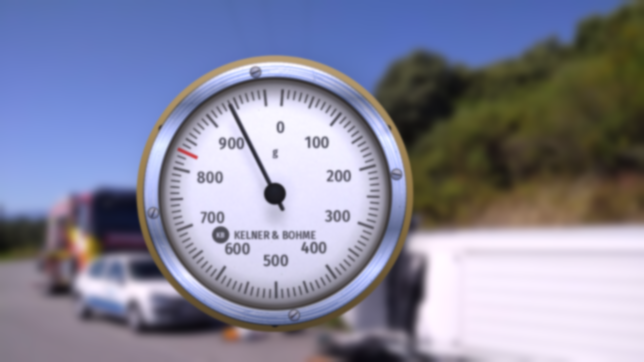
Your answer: 940 g
